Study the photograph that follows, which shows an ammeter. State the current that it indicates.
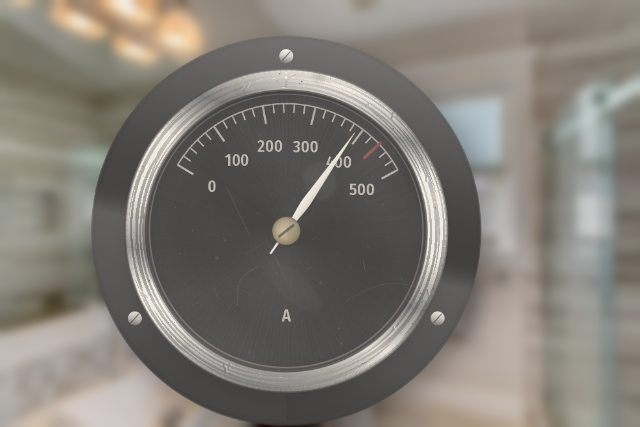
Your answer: 390 A
